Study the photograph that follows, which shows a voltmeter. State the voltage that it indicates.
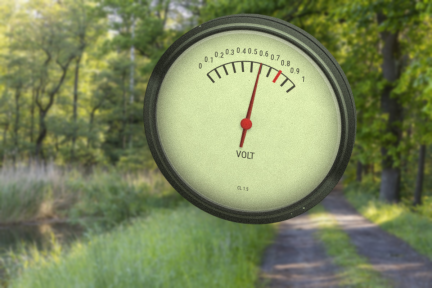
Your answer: 0.6 V
